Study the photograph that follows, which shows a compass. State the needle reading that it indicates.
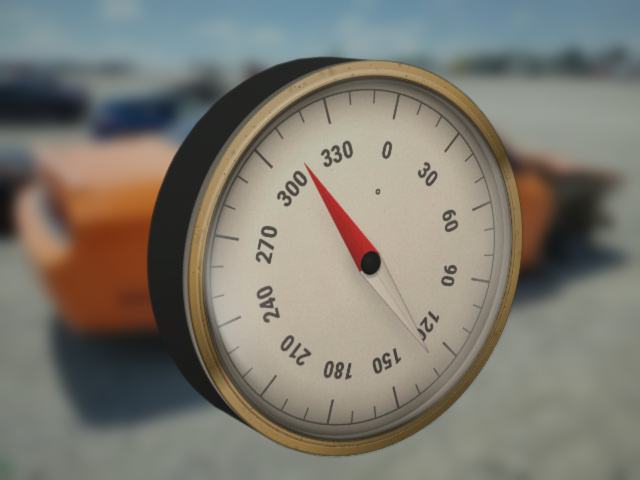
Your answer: 310 °
